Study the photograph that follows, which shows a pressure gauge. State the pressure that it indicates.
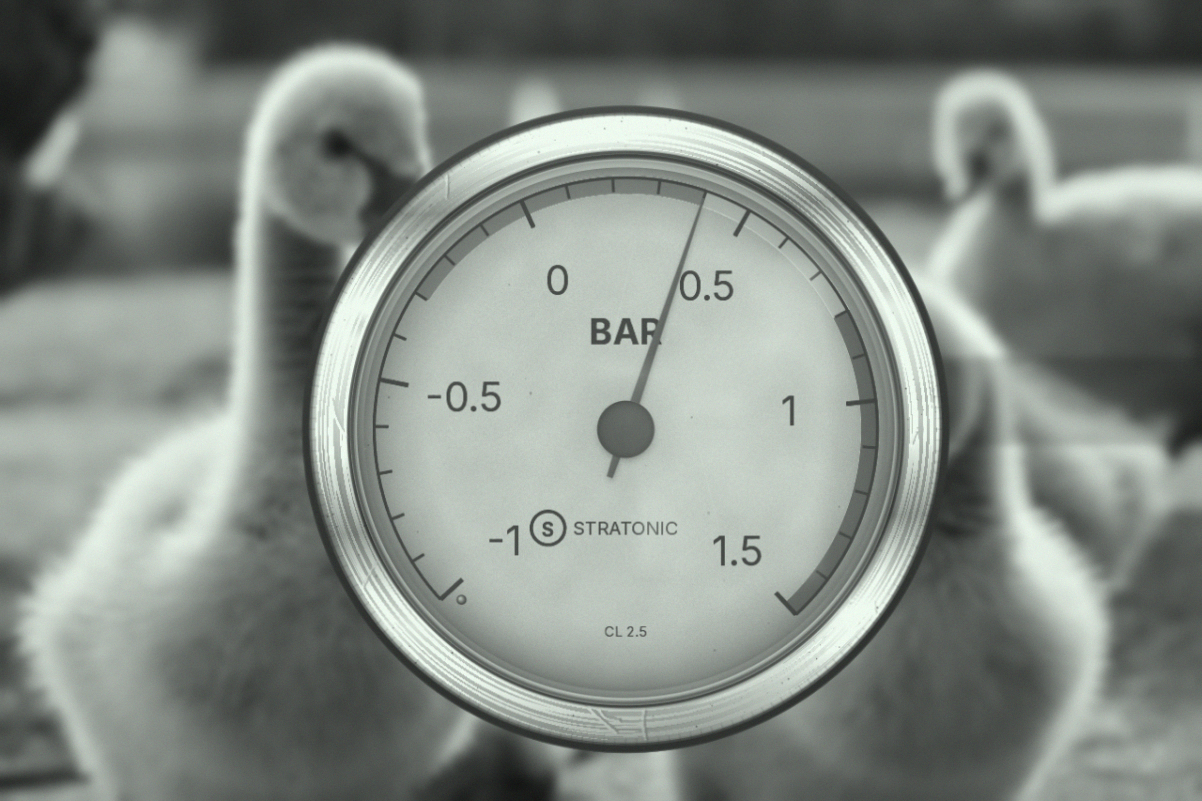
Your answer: 0.4 bar
